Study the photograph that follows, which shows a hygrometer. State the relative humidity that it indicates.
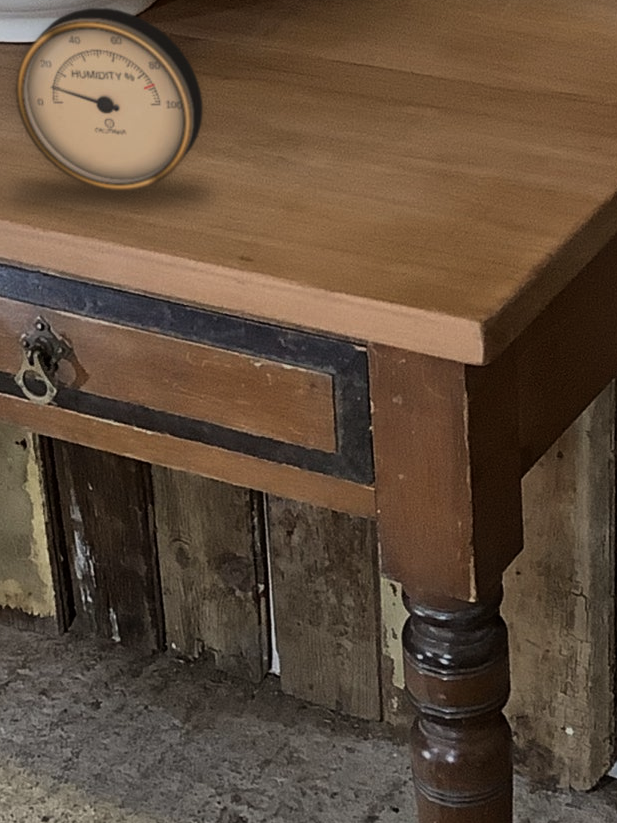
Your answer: 10 %
